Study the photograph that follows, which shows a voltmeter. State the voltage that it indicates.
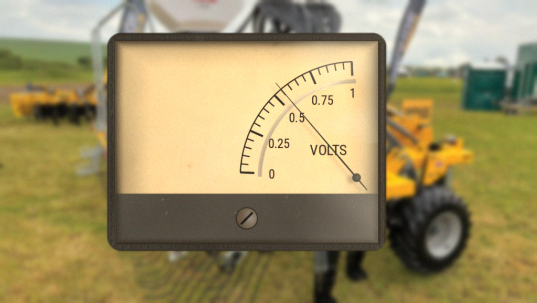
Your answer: 0.55 V
